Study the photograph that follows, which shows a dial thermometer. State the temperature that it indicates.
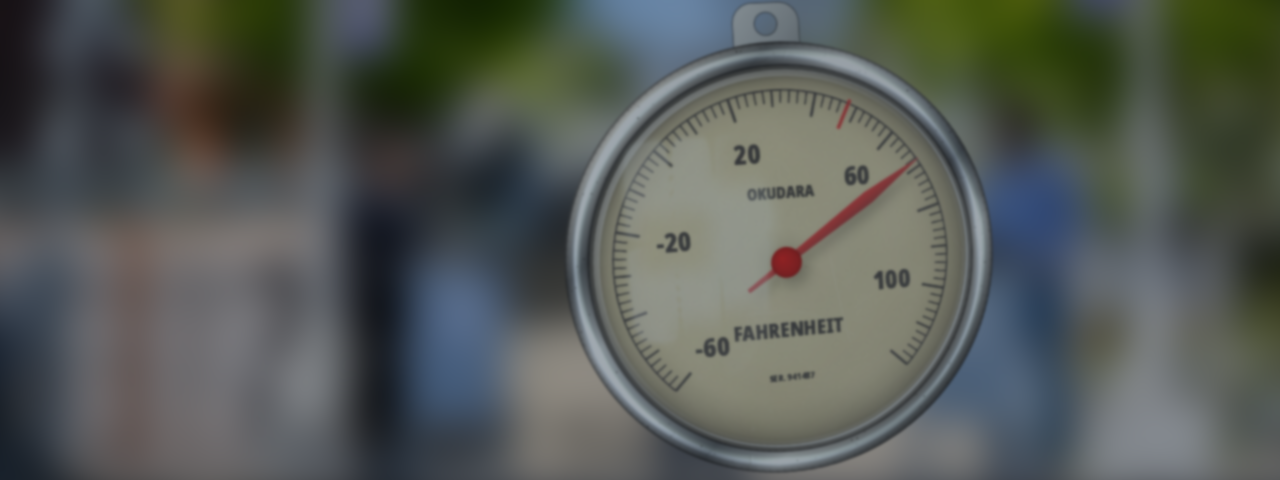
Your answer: 68 °F
